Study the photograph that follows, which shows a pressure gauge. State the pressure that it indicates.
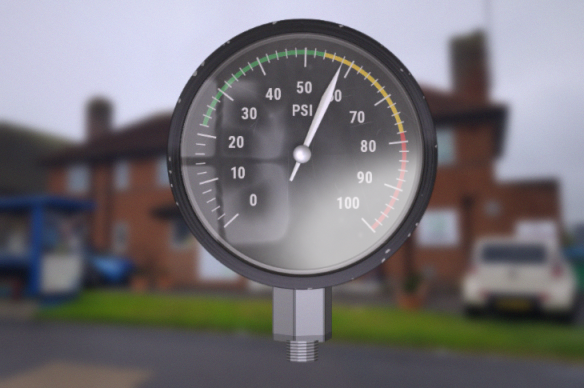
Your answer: 58 psi
